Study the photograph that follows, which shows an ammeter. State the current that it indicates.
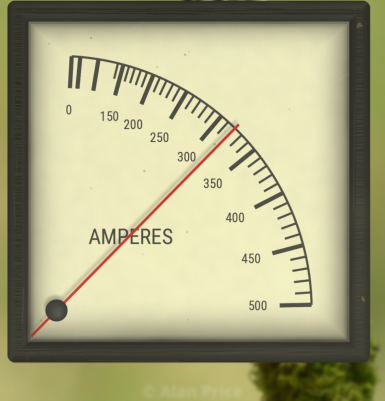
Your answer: 320 A
